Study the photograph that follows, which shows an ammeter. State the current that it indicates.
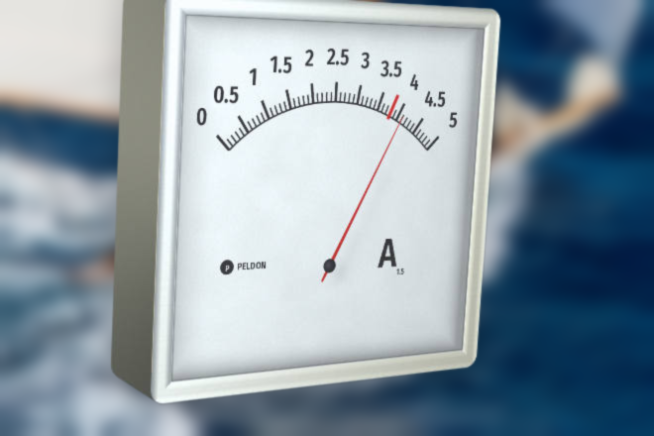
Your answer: 4 A
